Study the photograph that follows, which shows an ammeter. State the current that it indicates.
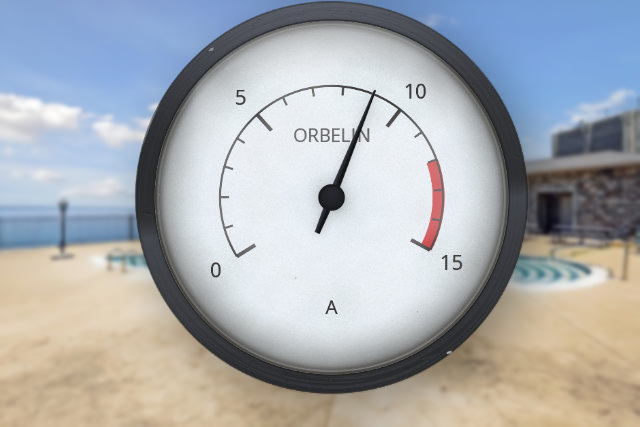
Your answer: 9 A
